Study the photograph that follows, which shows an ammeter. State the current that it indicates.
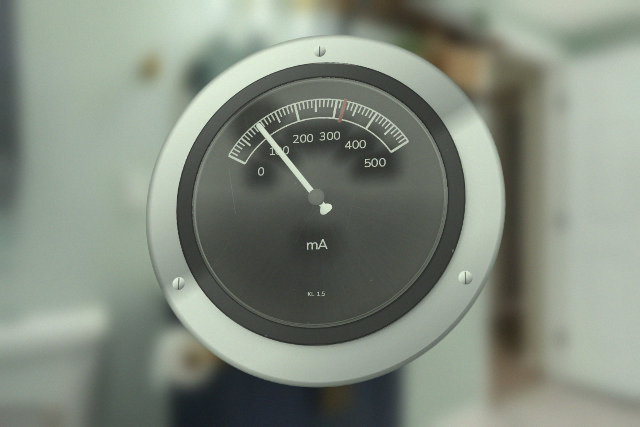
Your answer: 100 mA
